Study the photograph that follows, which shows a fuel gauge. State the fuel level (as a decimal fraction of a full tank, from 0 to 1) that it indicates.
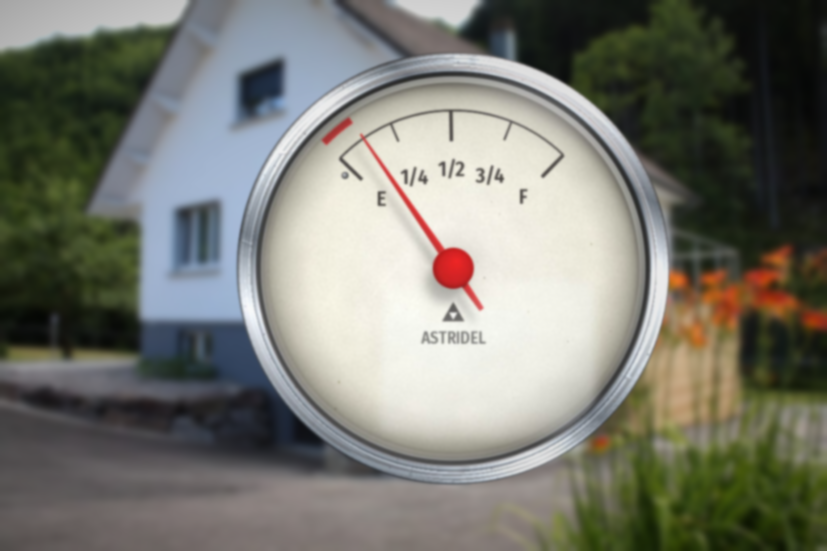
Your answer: 0.125
